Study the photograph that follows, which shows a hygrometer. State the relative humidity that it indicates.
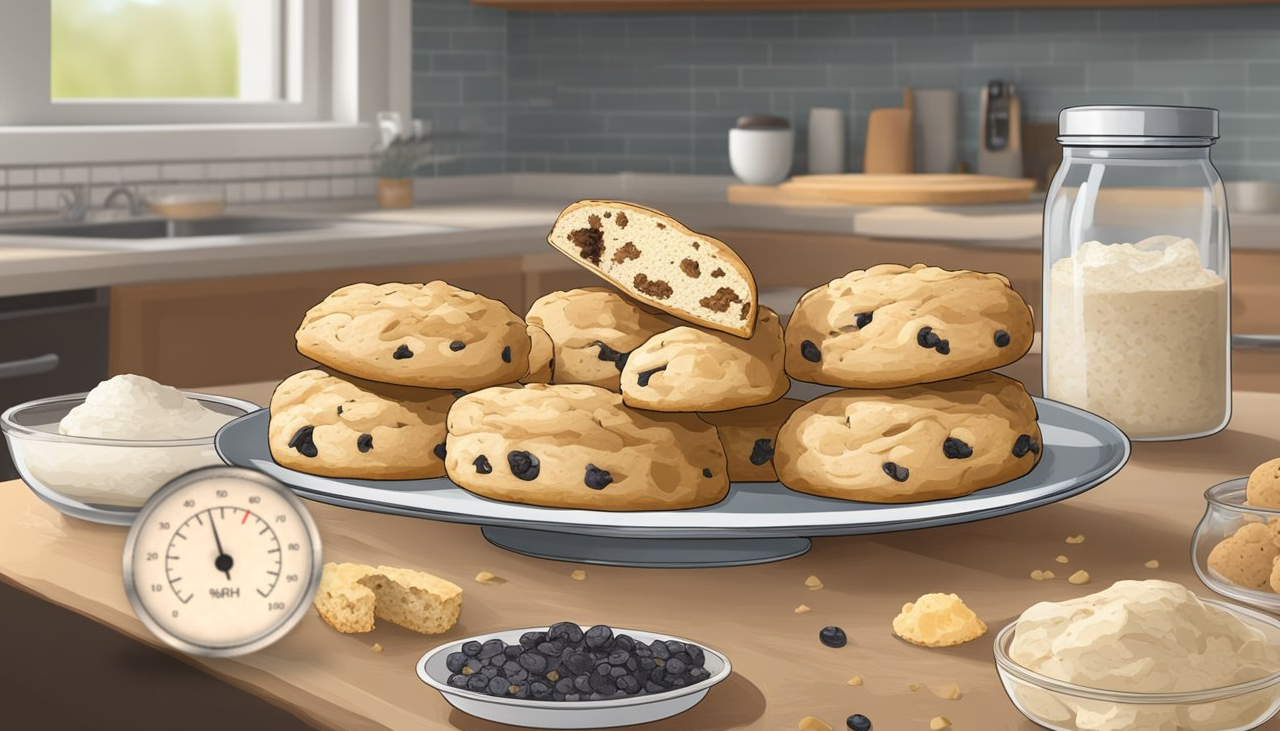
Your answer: 45 %
